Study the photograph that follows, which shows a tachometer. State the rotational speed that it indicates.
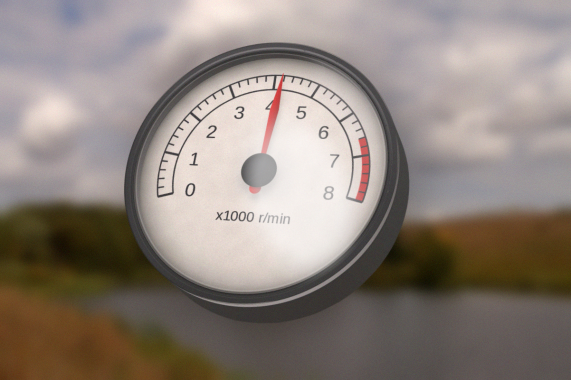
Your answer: 4200 rpm
